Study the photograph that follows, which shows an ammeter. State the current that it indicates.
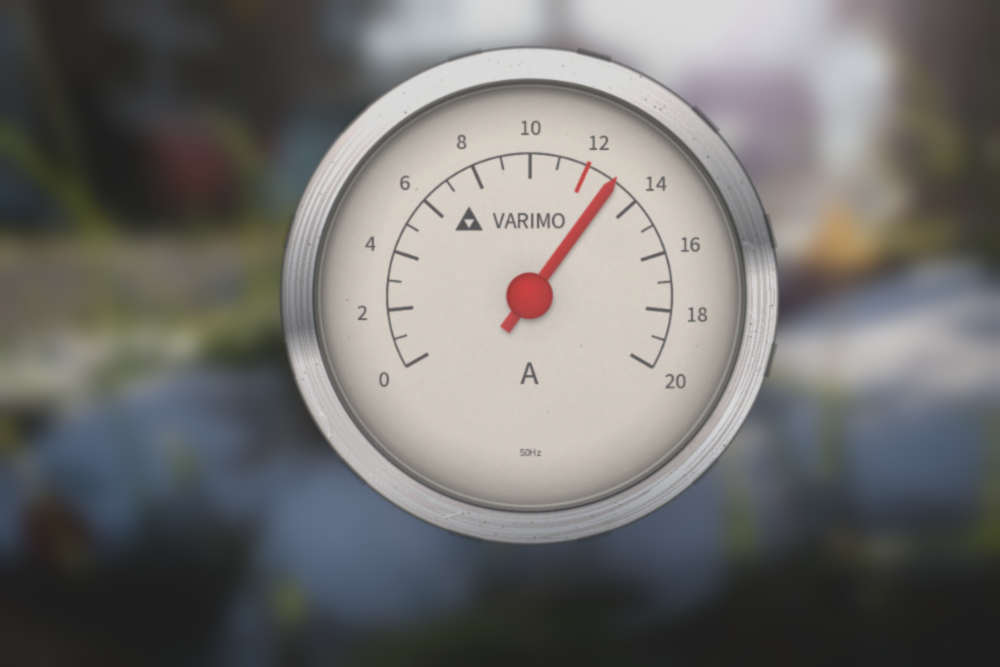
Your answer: 13 A
